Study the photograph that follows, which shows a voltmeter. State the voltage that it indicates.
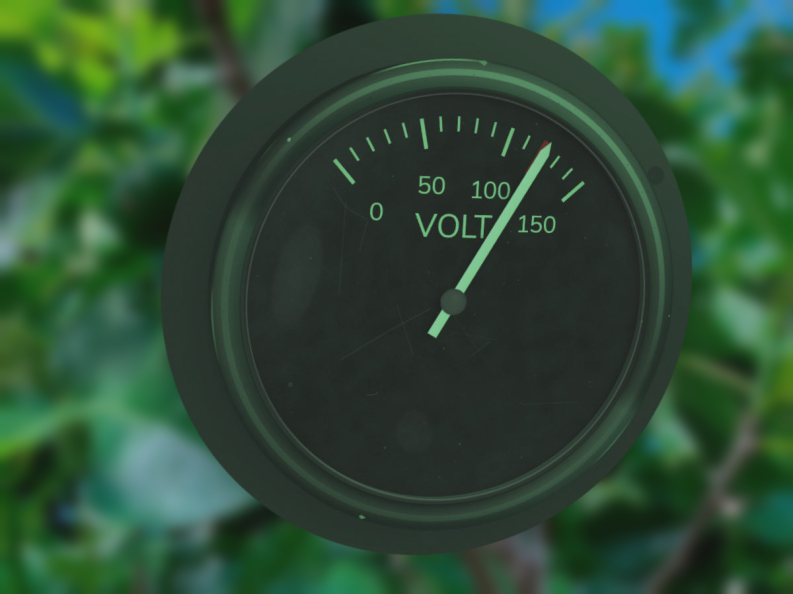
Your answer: 120 V
